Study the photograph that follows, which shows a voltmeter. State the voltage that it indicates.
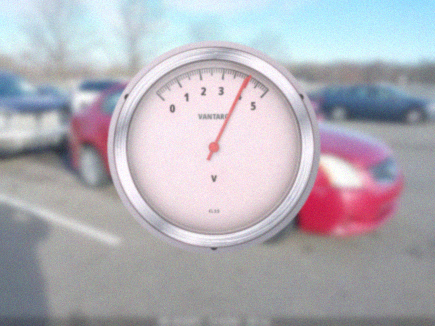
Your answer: 4 V
